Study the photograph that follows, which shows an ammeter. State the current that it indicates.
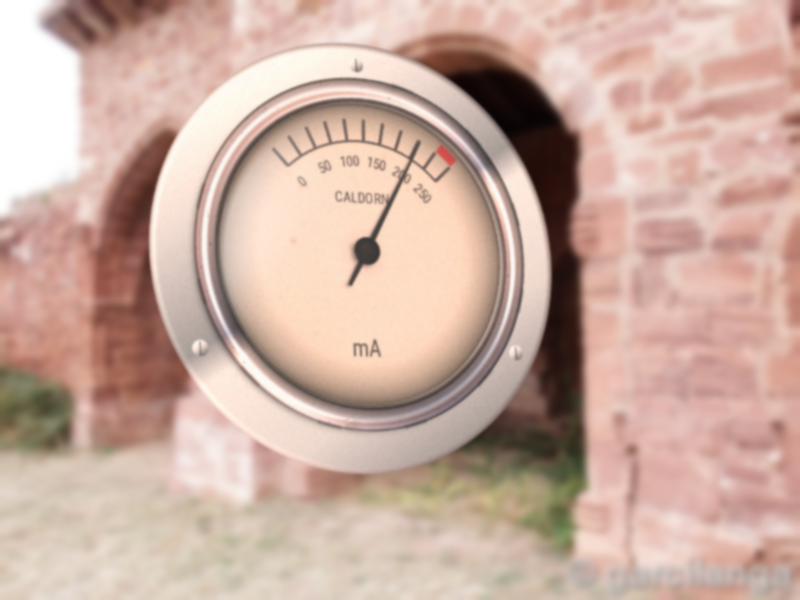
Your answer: 200 mA
